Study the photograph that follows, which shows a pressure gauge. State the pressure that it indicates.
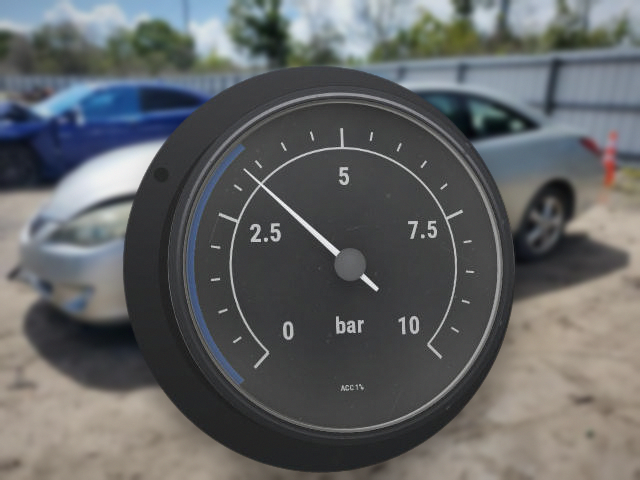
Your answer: 3.25 bar
